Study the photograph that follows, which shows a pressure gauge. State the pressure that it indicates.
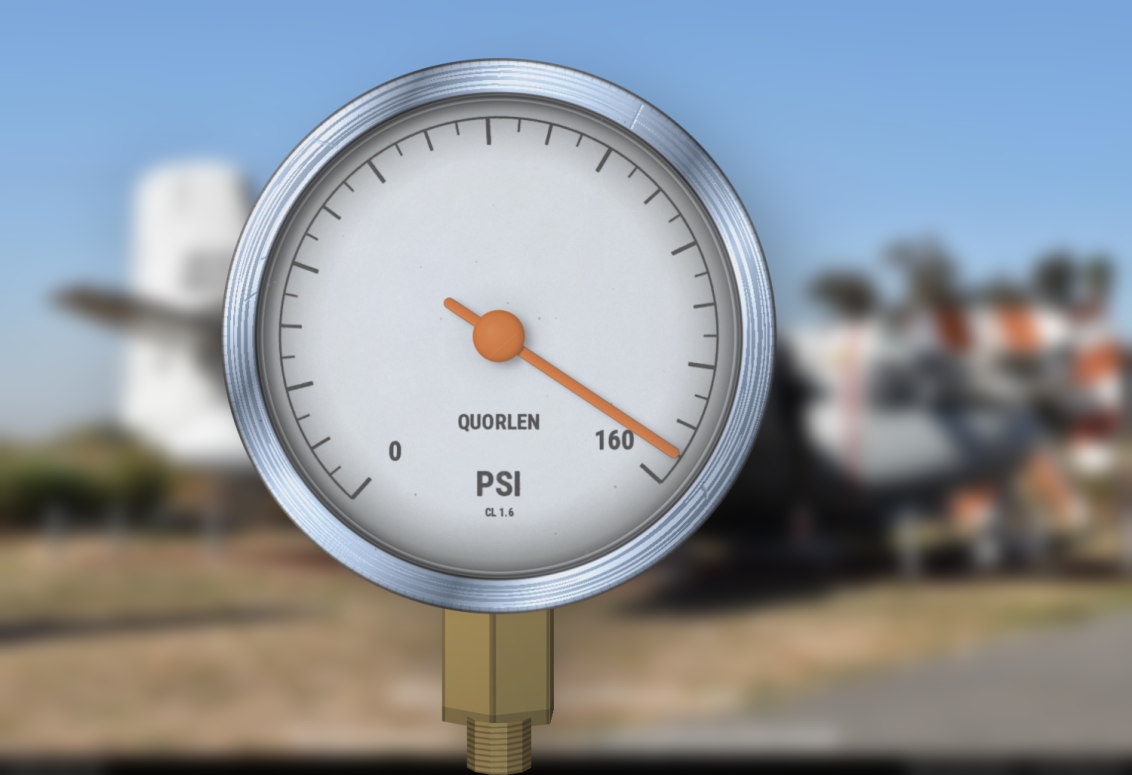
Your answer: 155 psi
